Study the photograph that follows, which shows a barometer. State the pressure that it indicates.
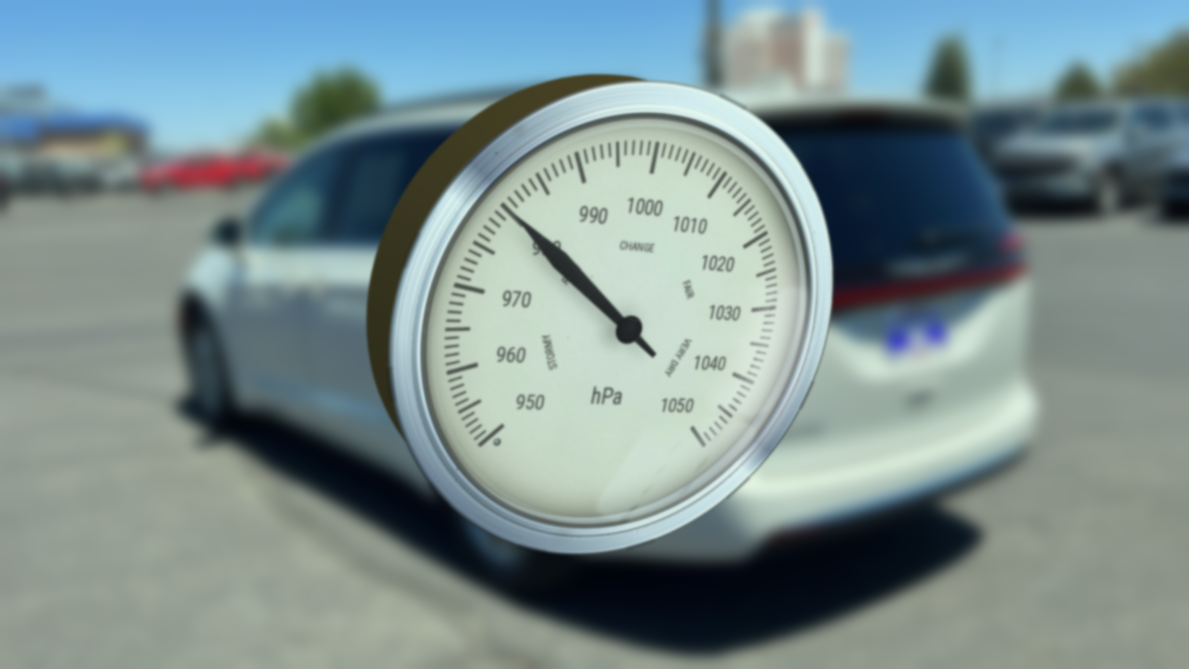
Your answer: 980 hPa
